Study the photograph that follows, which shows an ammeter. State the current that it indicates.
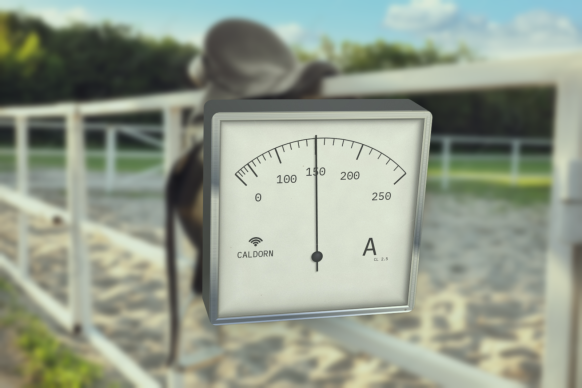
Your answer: 150 A
